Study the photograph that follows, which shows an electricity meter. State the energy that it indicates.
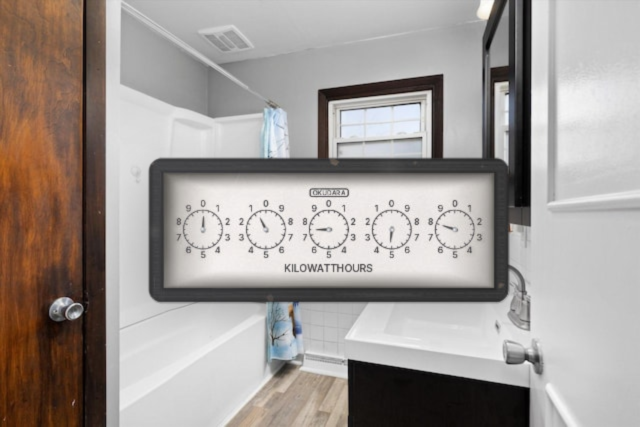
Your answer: 748 kWh
